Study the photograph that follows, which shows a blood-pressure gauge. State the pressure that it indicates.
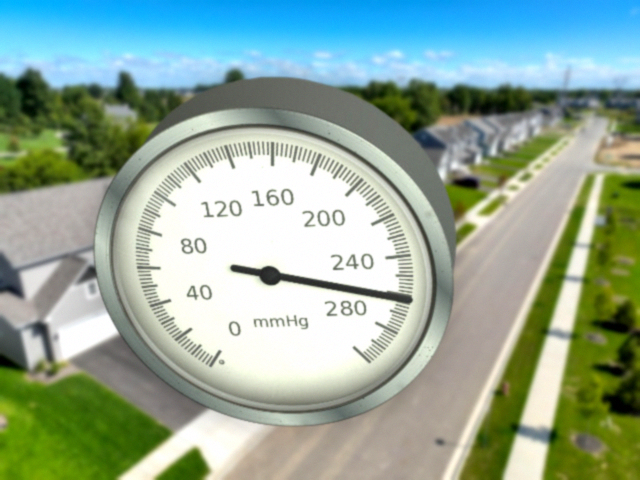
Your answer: 260 mmHg
